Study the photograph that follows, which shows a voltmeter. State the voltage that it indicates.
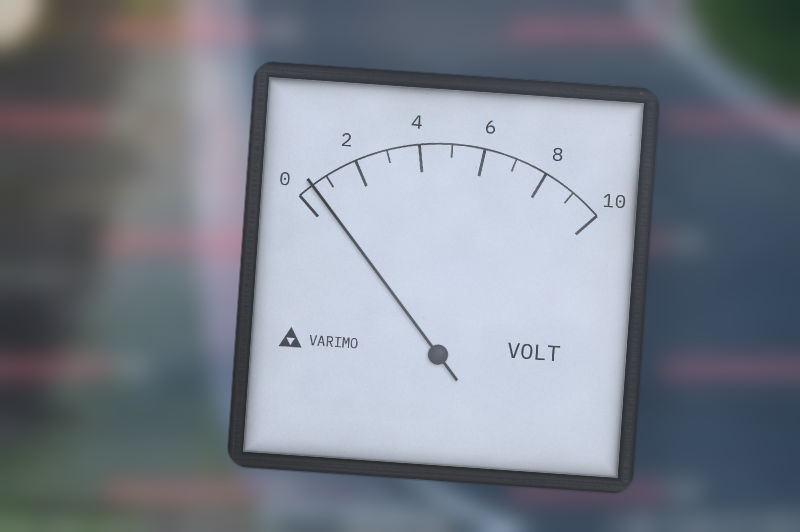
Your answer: 0.5 V
